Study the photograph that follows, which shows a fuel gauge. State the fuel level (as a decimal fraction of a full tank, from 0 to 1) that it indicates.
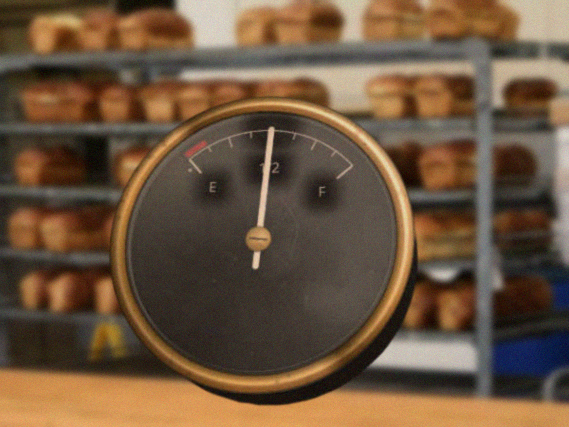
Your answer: 0.5
